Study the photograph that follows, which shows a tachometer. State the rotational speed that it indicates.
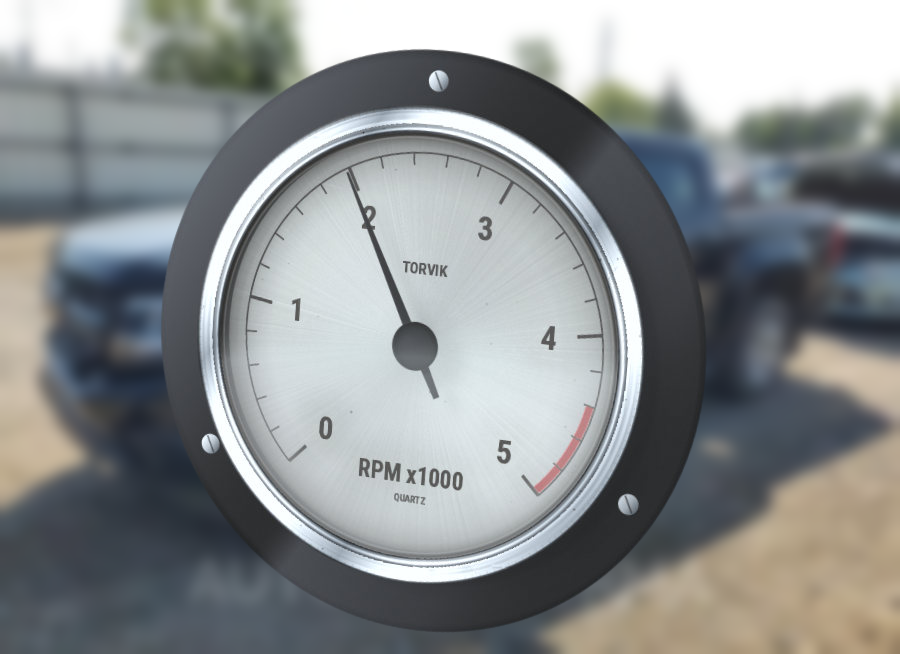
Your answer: 2000 rpm
